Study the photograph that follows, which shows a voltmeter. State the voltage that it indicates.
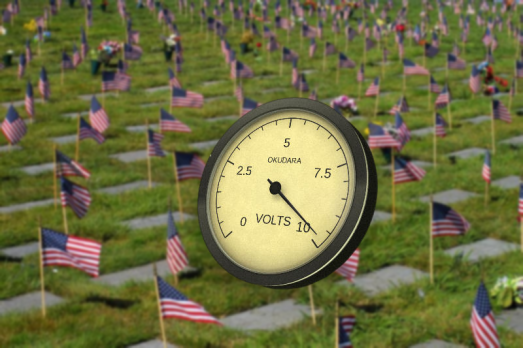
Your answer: 9.75 V
